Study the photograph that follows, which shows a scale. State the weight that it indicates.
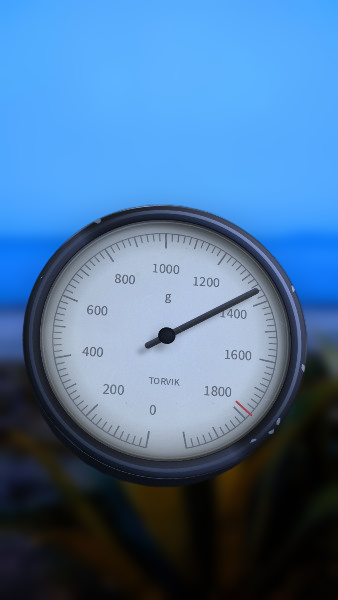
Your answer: 1360 g
